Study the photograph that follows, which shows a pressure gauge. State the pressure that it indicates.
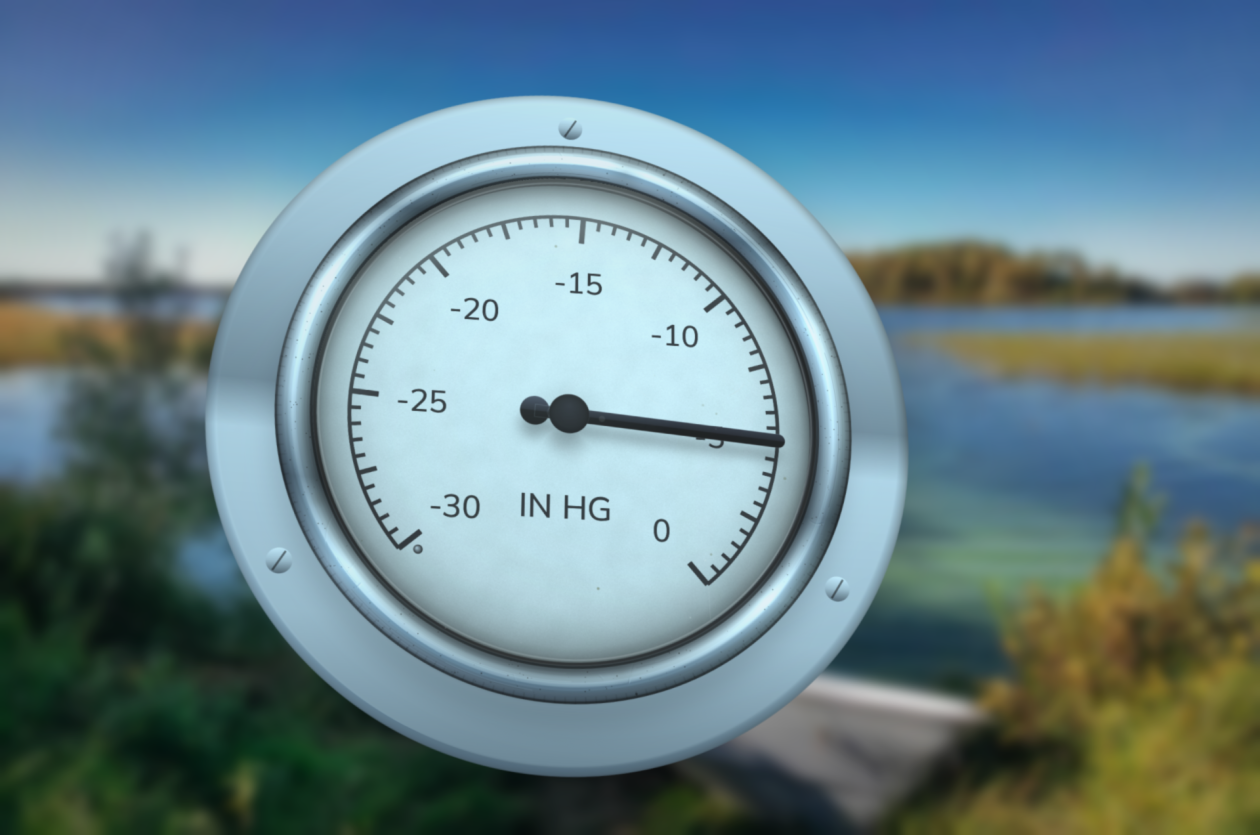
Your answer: -5 inHg
